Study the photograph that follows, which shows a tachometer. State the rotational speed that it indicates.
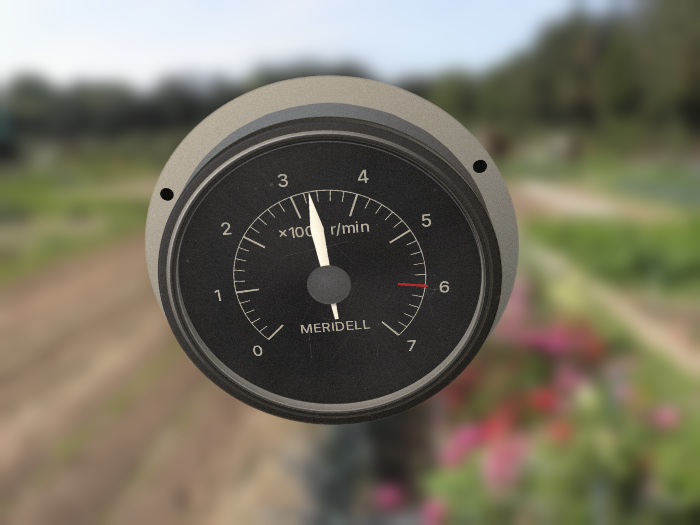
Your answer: 3300 rpm
